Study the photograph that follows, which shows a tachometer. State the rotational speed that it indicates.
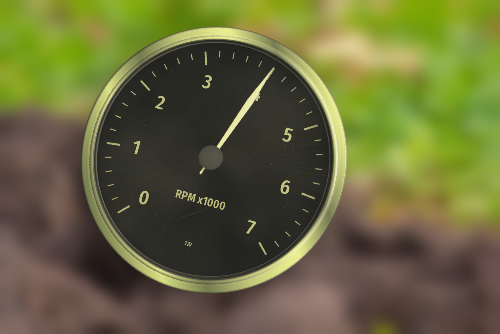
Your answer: 4000 rpm
